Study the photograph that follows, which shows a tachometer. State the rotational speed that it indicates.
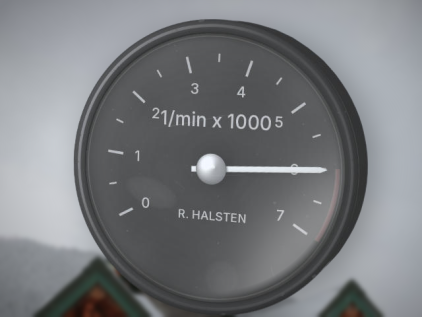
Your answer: 6000 rpm
